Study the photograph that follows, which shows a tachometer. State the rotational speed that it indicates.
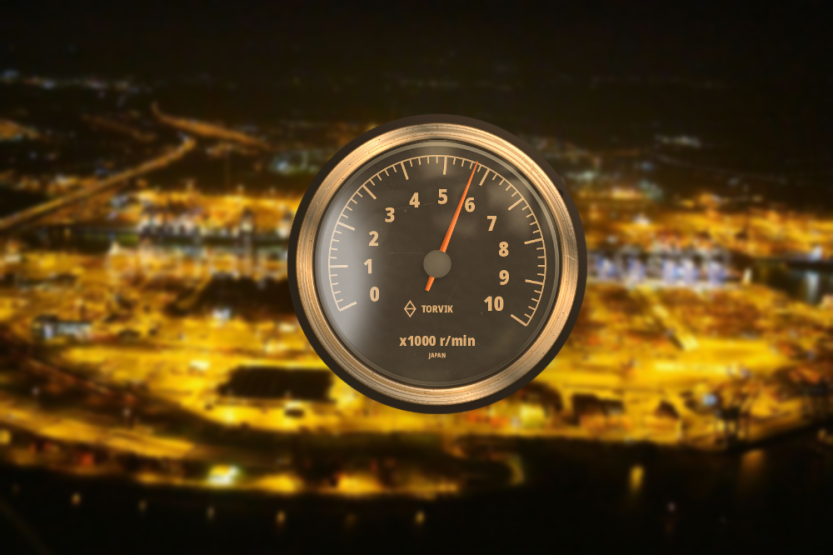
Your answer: 5700 rpm
